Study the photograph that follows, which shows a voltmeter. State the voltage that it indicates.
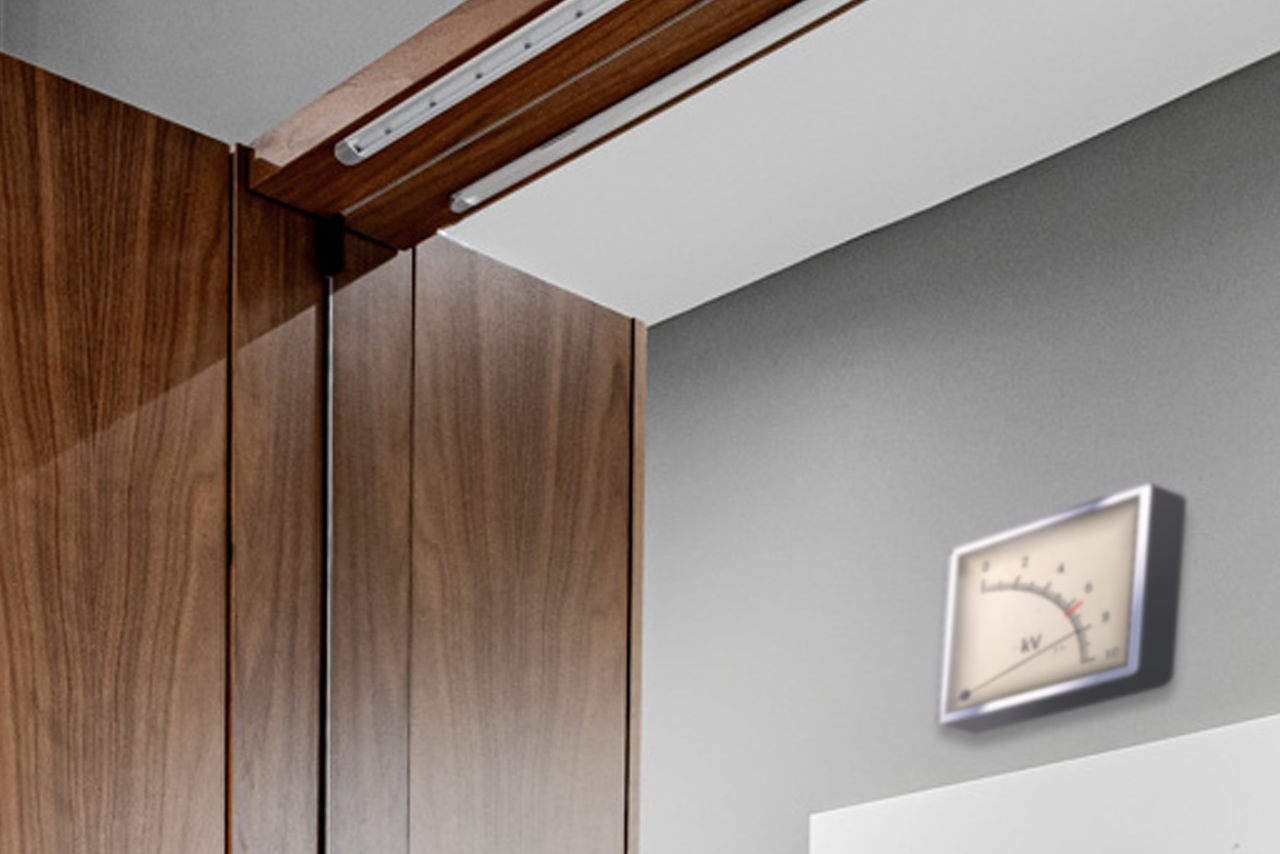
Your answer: 8 kV
